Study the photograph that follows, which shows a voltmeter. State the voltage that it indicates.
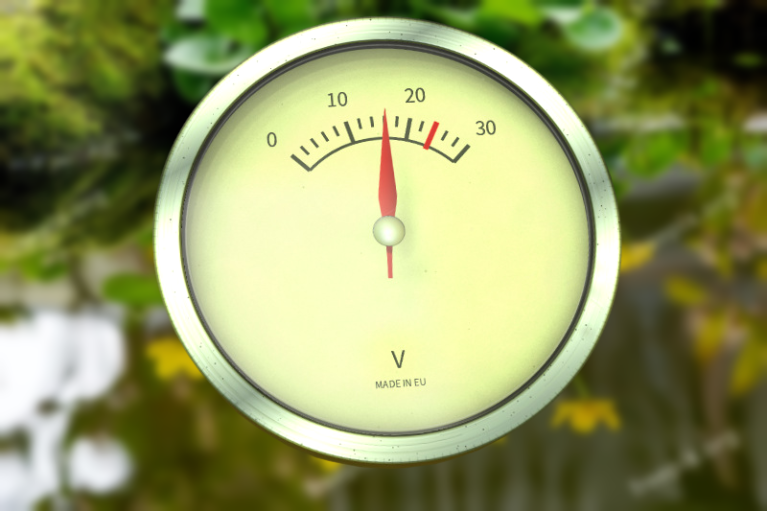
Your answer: 16 V
